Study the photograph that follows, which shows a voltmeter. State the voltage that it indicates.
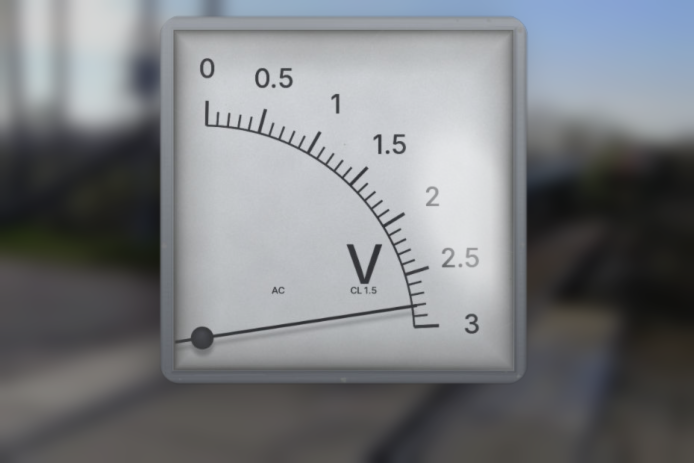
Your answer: 2.8 V
